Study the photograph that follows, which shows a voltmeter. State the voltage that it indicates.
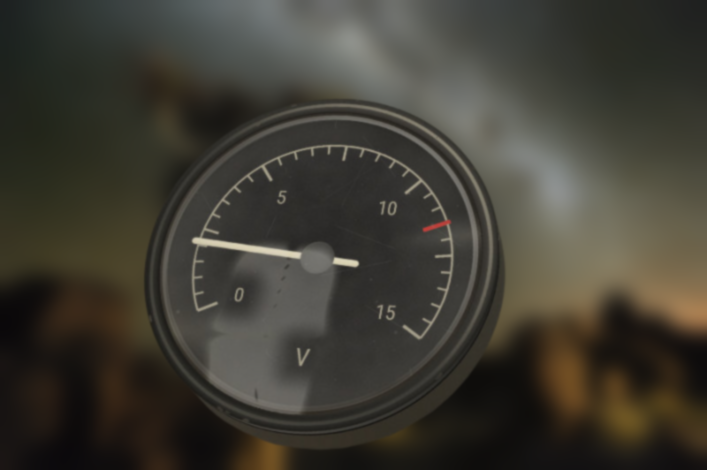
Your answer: 2 V
